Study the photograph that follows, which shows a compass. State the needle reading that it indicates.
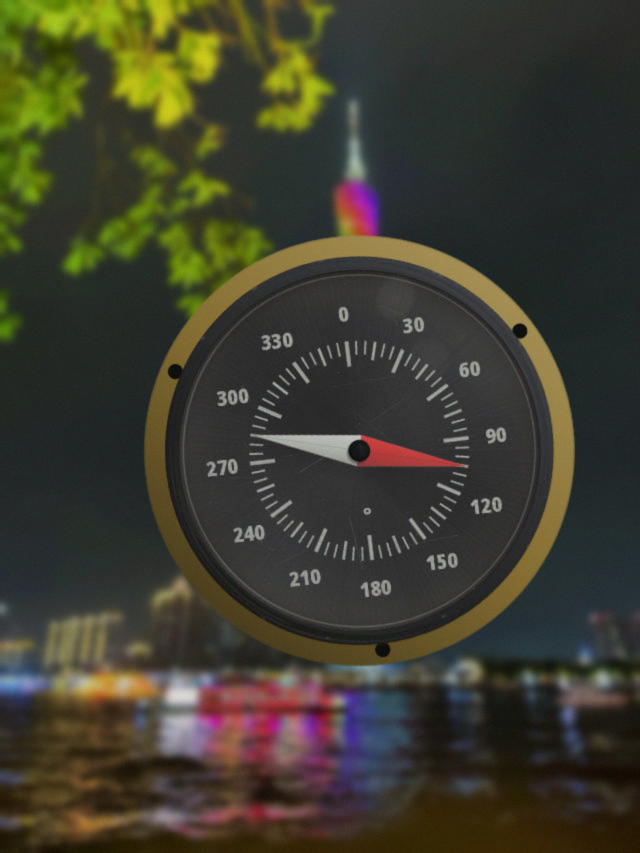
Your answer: 105 °
